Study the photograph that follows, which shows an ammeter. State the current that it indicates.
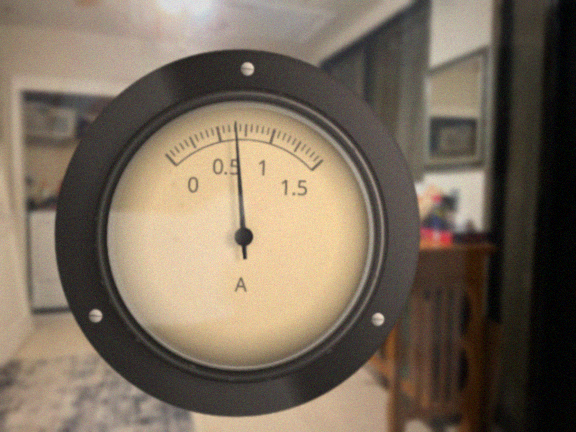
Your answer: 0.65 A
